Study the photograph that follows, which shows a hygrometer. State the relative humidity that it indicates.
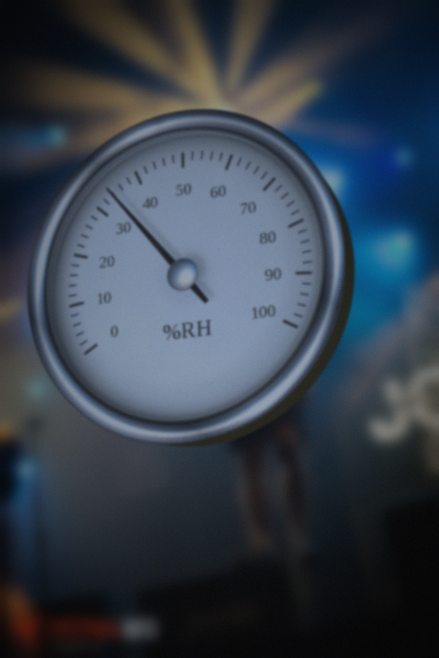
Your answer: 34 %
